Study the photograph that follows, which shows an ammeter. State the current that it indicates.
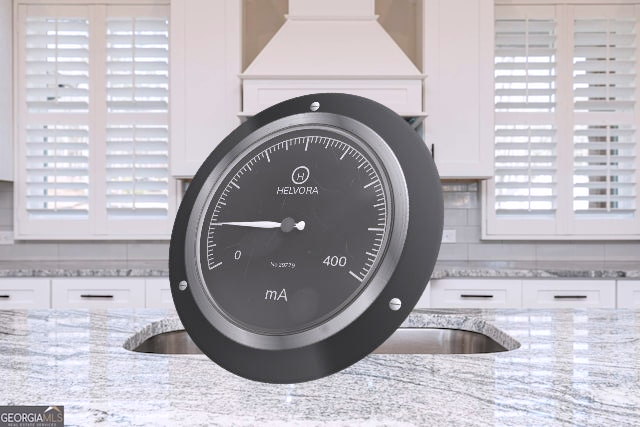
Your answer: 50 mA
